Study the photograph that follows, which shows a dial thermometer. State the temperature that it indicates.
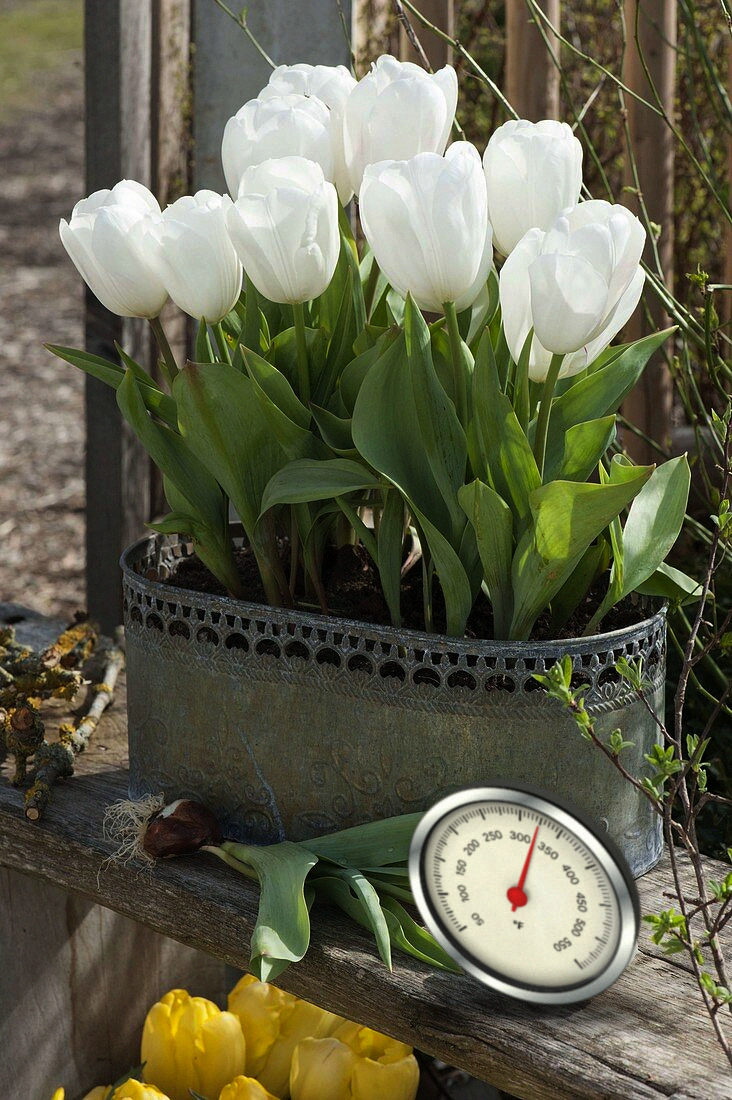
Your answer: 325 °F
